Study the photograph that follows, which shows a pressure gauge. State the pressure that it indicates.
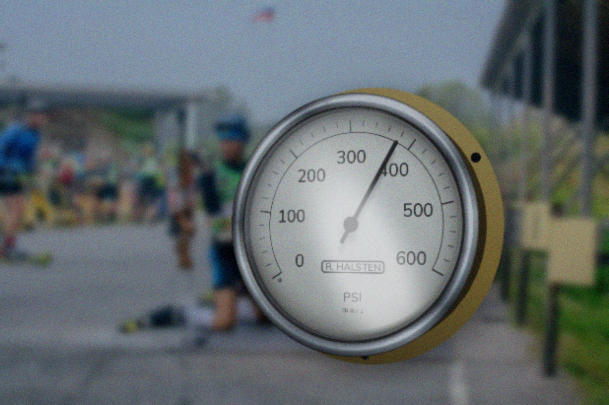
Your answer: 380 psi
